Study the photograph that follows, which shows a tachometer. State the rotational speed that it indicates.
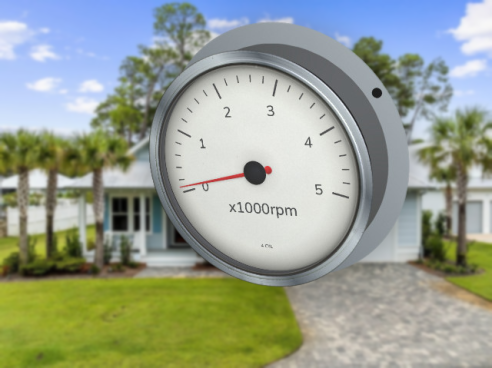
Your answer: 100 rpm
